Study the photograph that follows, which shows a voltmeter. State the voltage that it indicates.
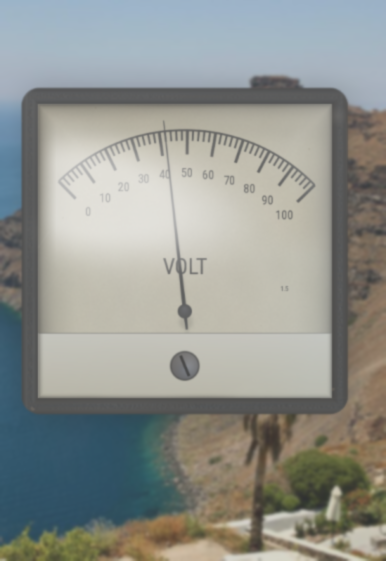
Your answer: 42 V
